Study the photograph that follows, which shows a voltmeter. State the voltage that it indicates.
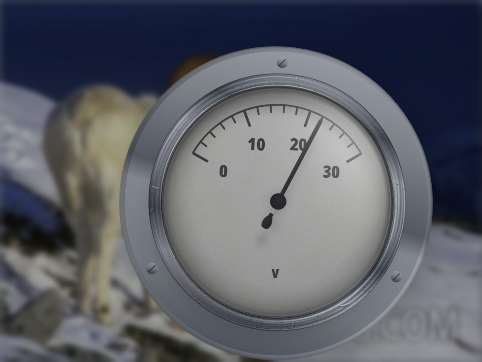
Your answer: 22 V
